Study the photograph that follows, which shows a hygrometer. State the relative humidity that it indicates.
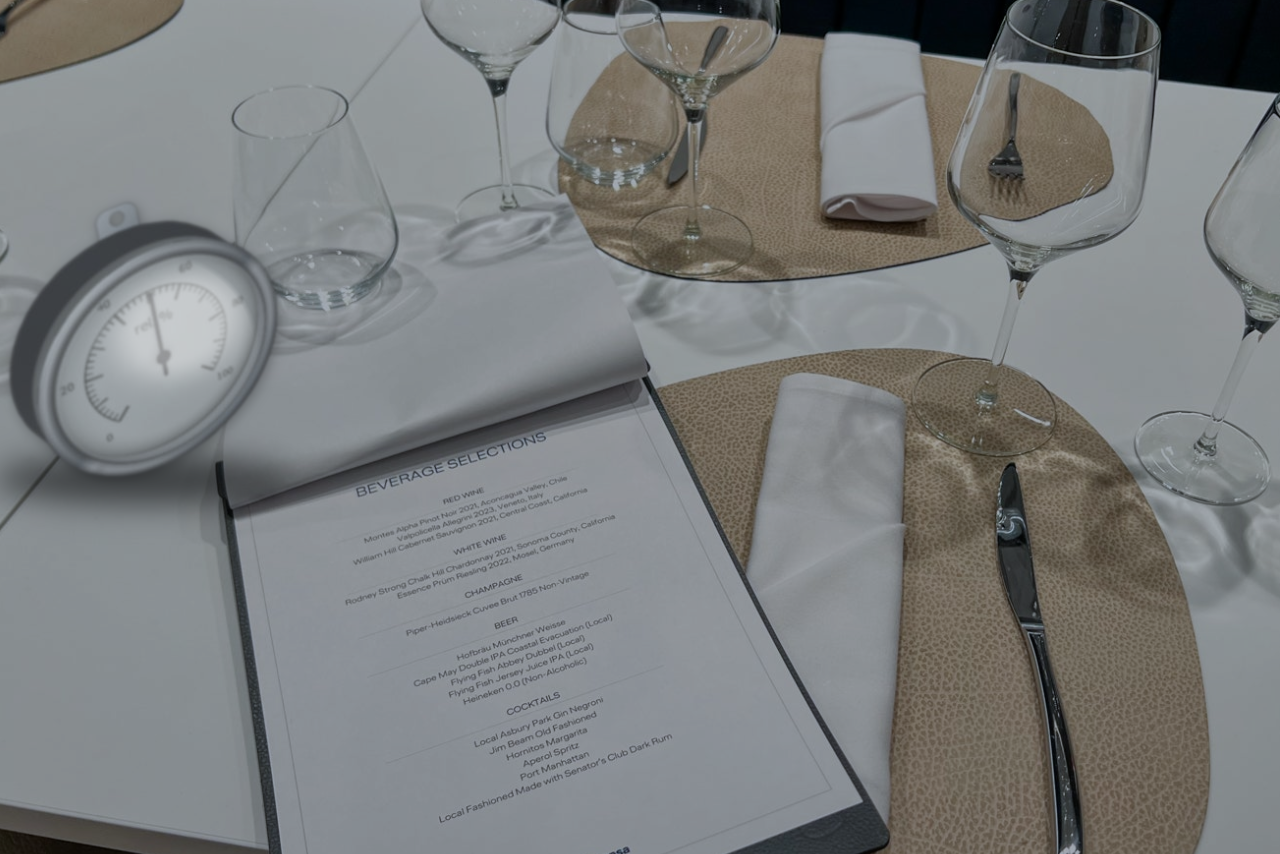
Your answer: 50 %
